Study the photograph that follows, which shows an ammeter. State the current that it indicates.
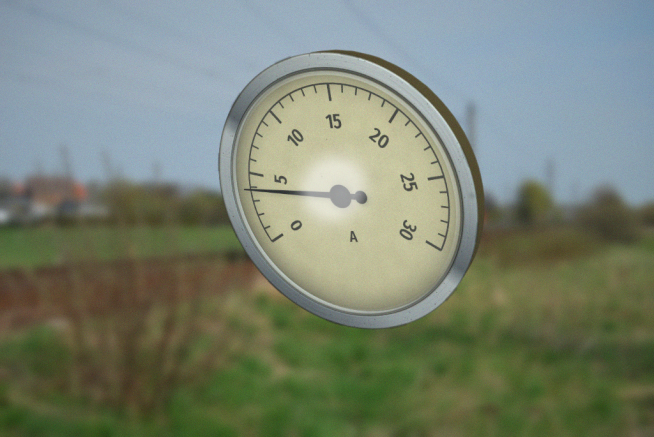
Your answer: 4 A
